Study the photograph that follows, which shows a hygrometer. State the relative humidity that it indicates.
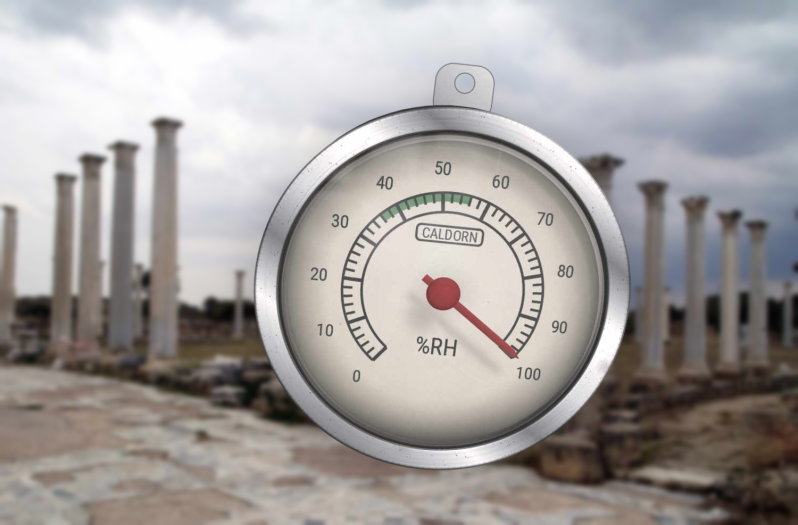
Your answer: 99 %
